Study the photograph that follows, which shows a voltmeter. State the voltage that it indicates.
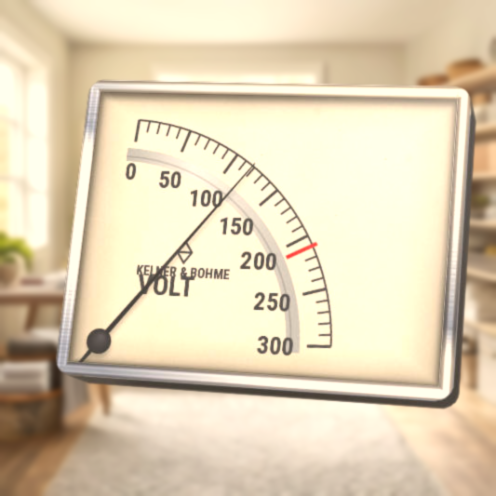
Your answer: 120 V
